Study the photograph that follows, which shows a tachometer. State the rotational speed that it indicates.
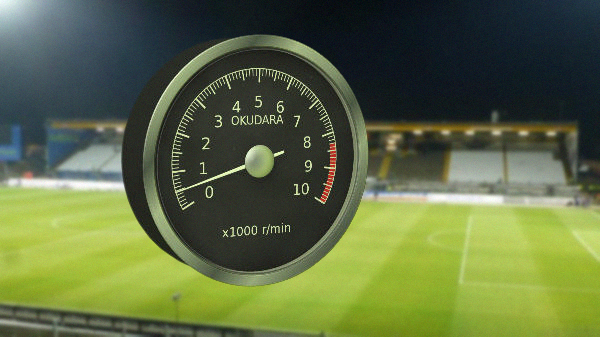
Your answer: 500 rpm
